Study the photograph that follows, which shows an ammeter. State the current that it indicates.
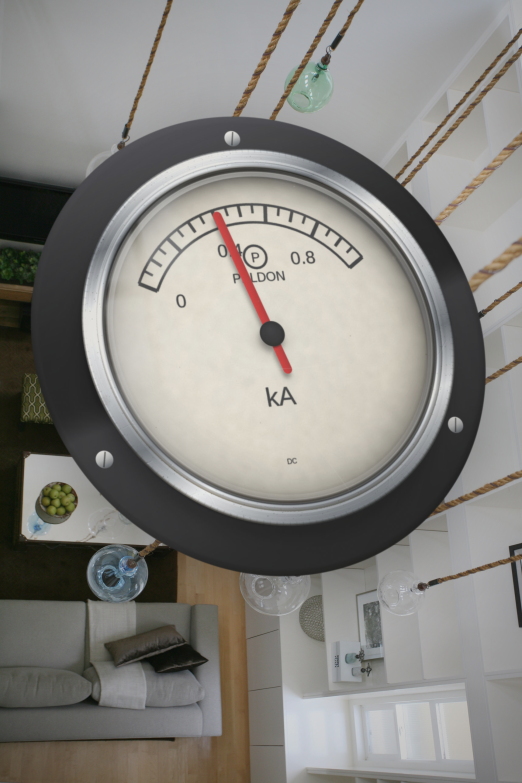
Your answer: 0.4 kA
